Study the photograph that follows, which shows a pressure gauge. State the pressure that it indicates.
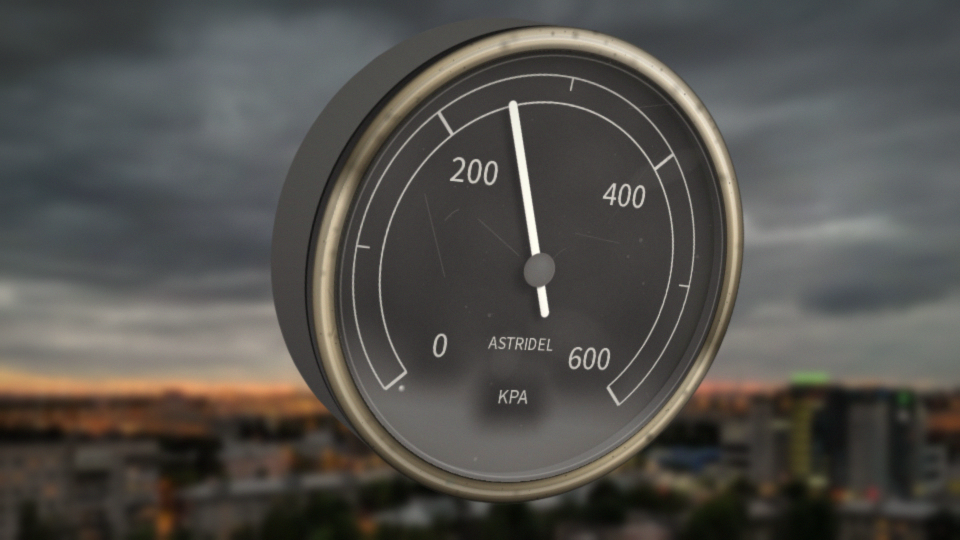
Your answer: 250 kPa
